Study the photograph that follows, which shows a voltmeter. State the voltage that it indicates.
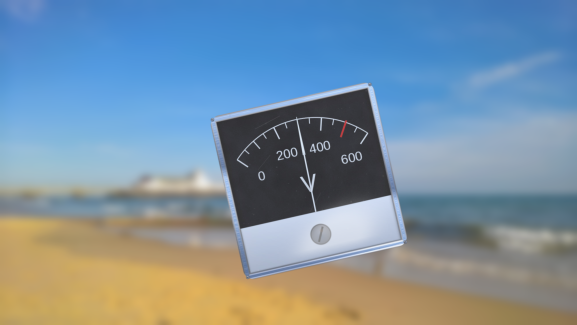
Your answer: 300 V
